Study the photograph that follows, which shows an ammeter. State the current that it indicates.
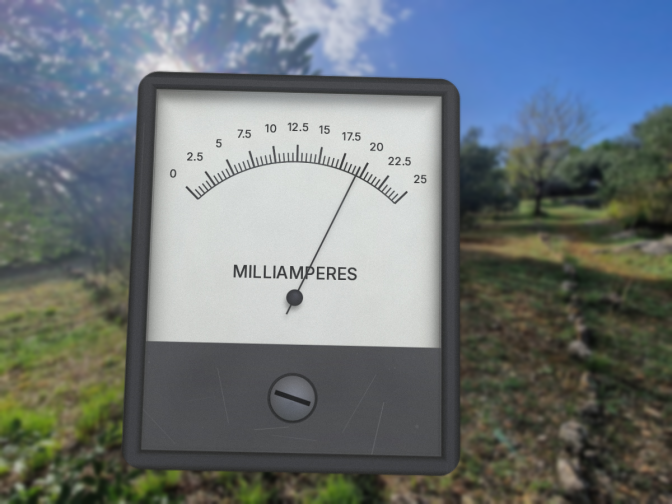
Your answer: 19.5 mA
